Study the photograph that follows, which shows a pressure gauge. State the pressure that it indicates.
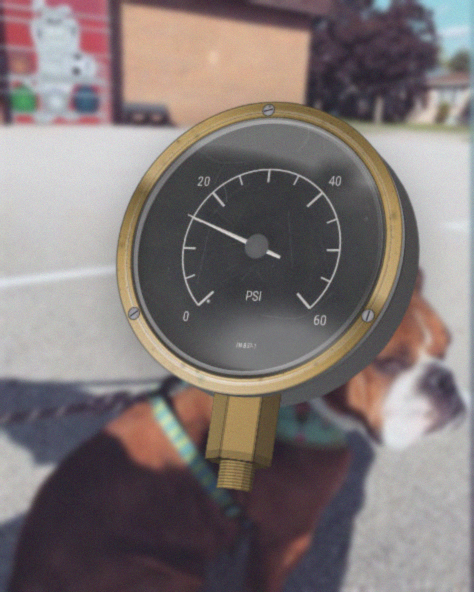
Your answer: 15 psi
